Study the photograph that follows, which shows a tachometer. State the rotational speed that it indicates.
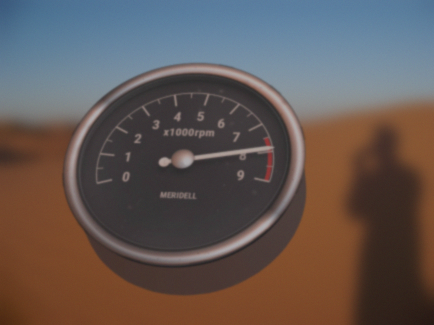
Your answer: 8000 rpm
